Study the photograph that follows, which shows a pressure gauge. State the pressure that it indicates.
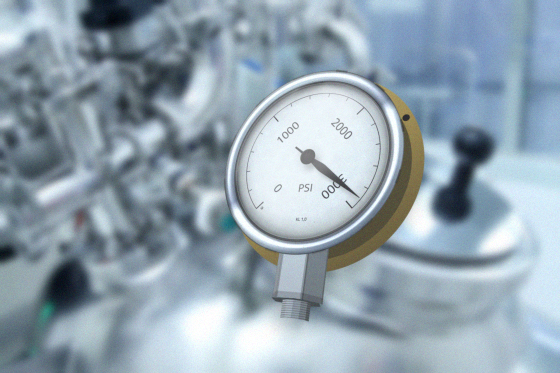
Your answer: 2900 psi
